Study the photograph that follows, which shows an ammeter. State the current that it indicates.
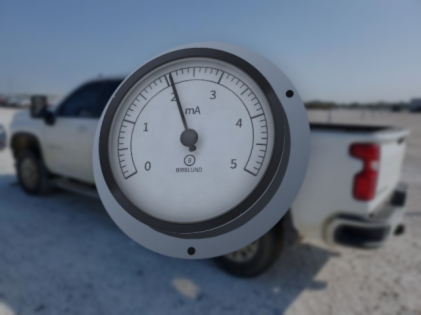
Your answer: 2.1 mA
